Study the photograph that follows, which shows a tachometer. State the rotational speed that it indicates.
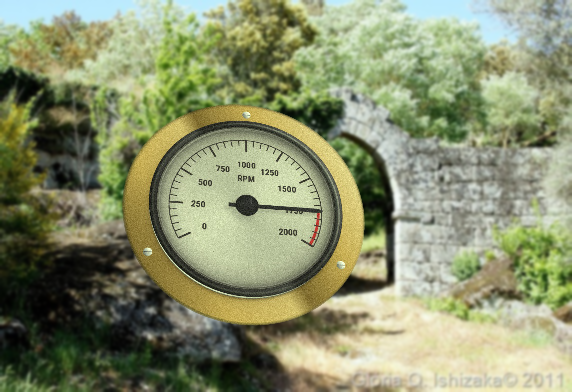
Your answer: 1750 rpm
